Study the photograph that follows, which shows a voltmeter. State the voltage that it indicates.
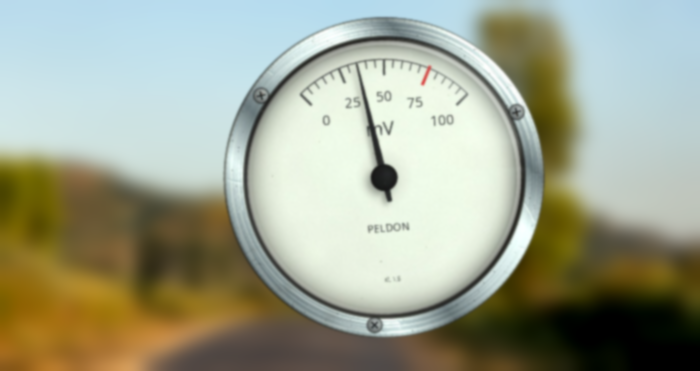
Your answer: 35 mV
